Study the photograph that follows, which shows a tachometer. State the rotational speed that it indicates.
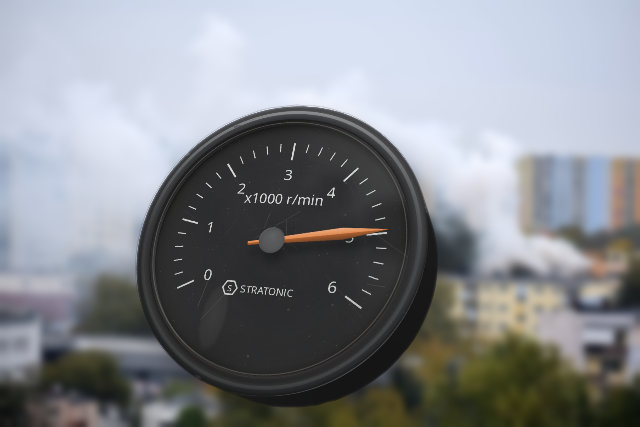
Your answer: 5000 rpm
